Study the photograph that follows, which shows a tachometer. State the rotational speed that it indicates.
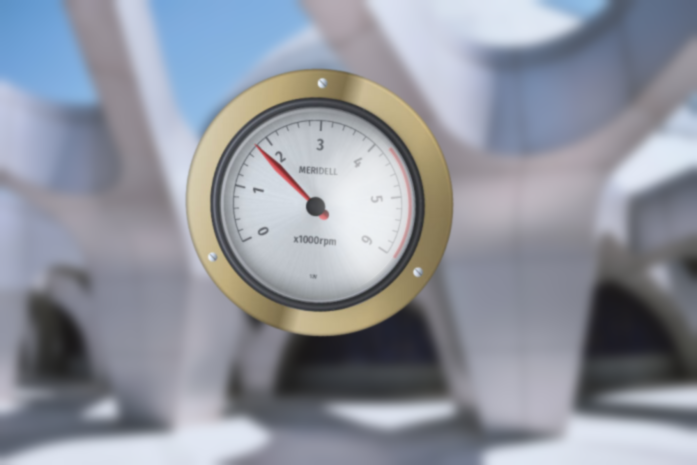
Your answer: 1800 rpm
